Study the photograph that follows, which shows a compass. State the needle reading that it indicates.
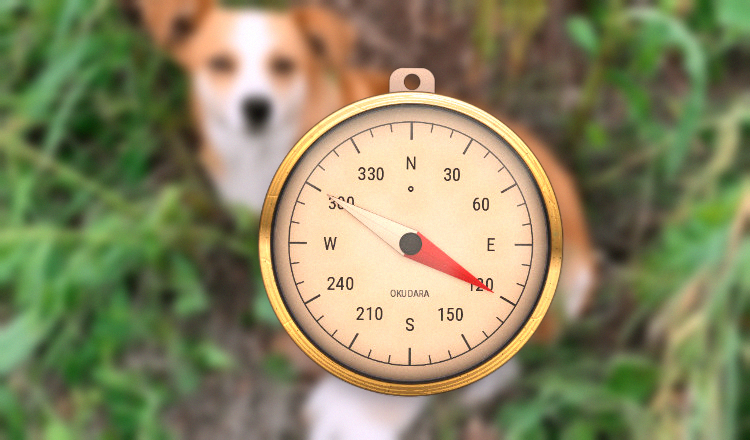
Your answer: 120 °
